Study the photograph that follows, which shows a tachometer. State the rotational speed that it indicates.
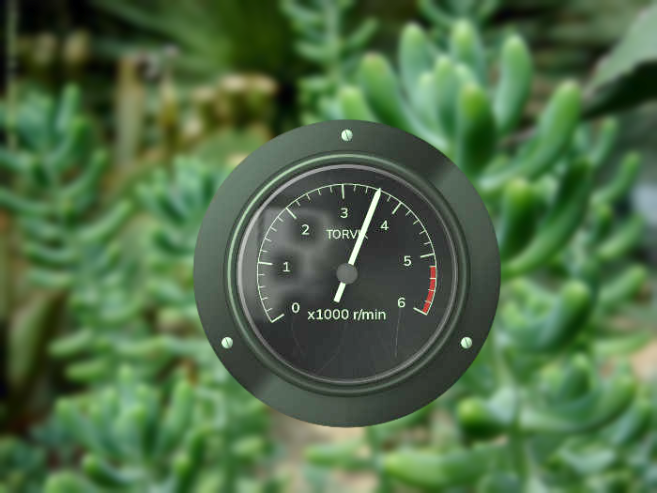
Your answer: 3600 rpm
